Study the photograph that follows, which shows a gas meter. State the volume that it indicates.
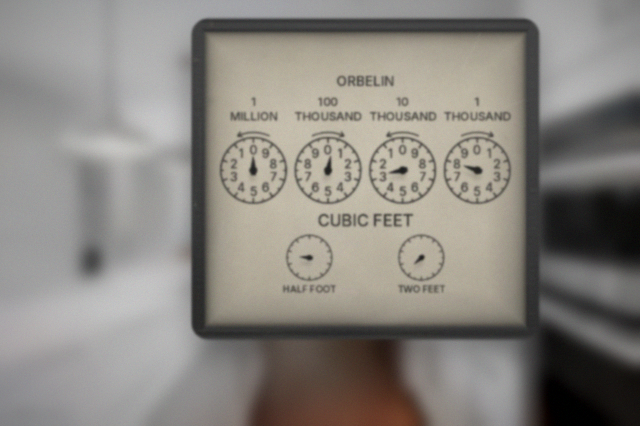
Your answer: 2800 ft³
